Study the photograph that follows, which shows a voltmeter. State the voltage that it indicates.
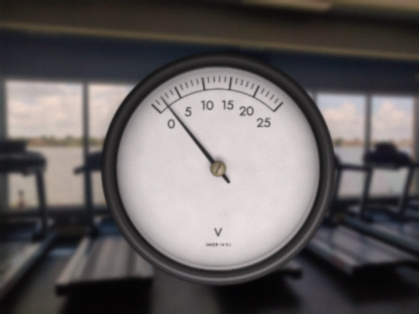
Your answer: 2 V
